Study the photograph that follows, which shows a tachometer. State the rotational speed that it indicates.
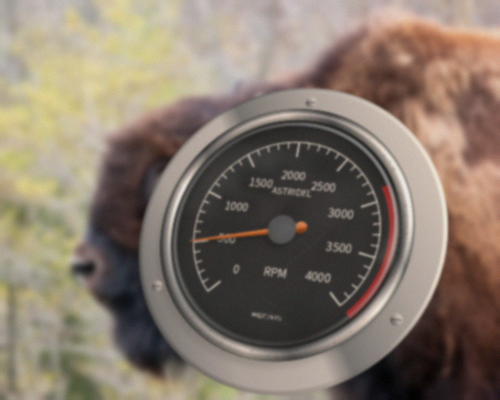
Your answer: 500 rpm
